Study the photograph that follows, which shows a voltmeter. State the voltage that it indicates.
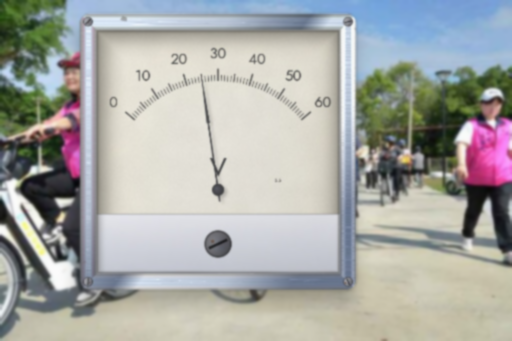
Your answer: 25 V
